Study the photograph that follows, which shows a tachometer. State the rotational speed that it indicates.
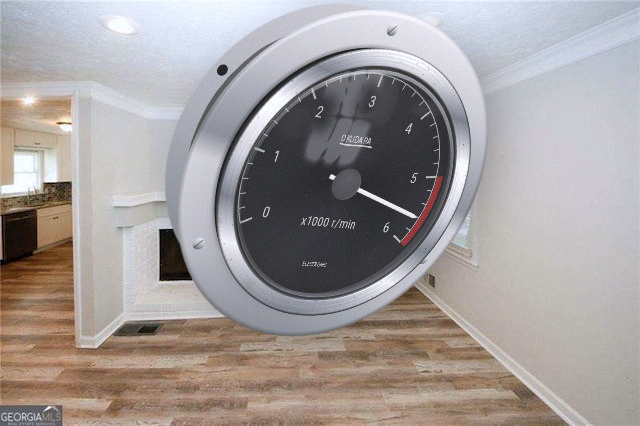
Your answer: 5600 rpm
